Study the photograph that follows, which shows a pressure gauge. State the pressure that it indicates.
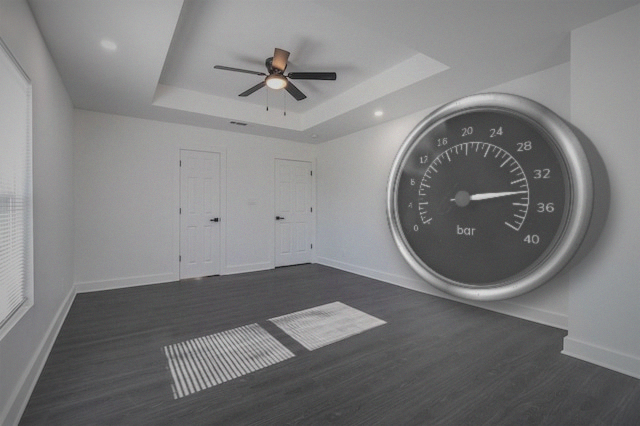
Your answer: 34 bar
